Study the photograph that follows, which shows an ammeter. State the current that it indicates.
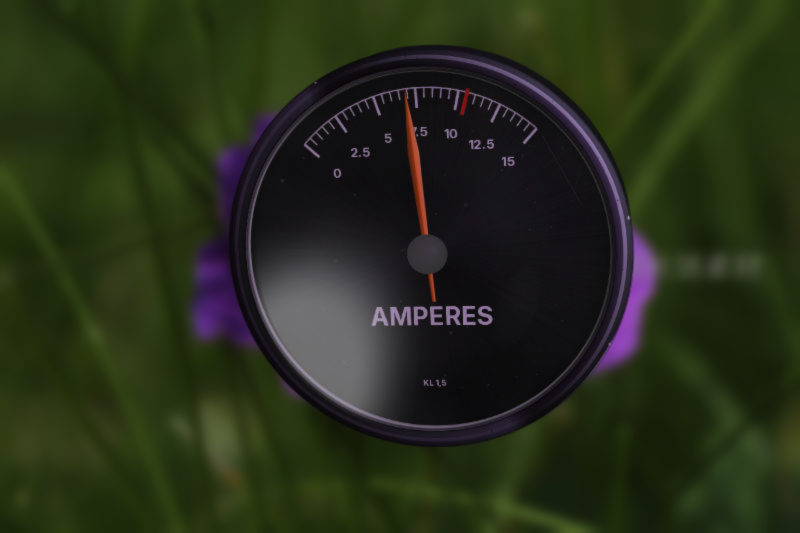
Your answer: 7 A
